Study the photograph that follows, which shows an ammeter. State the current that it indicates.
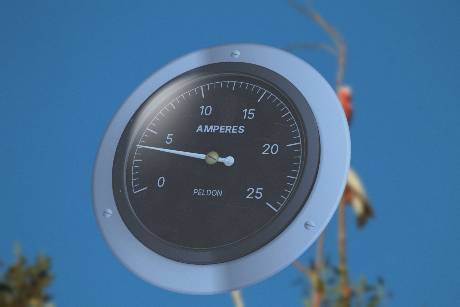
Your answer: 3.5 A
